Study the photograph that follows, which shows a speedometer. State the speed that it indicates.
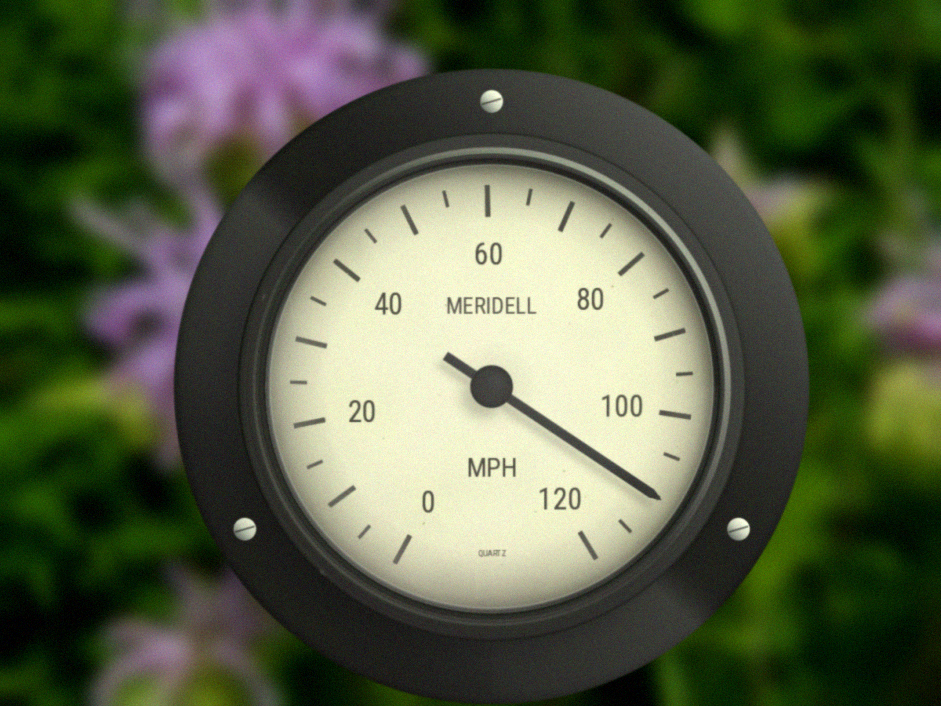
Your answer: 110 mph
